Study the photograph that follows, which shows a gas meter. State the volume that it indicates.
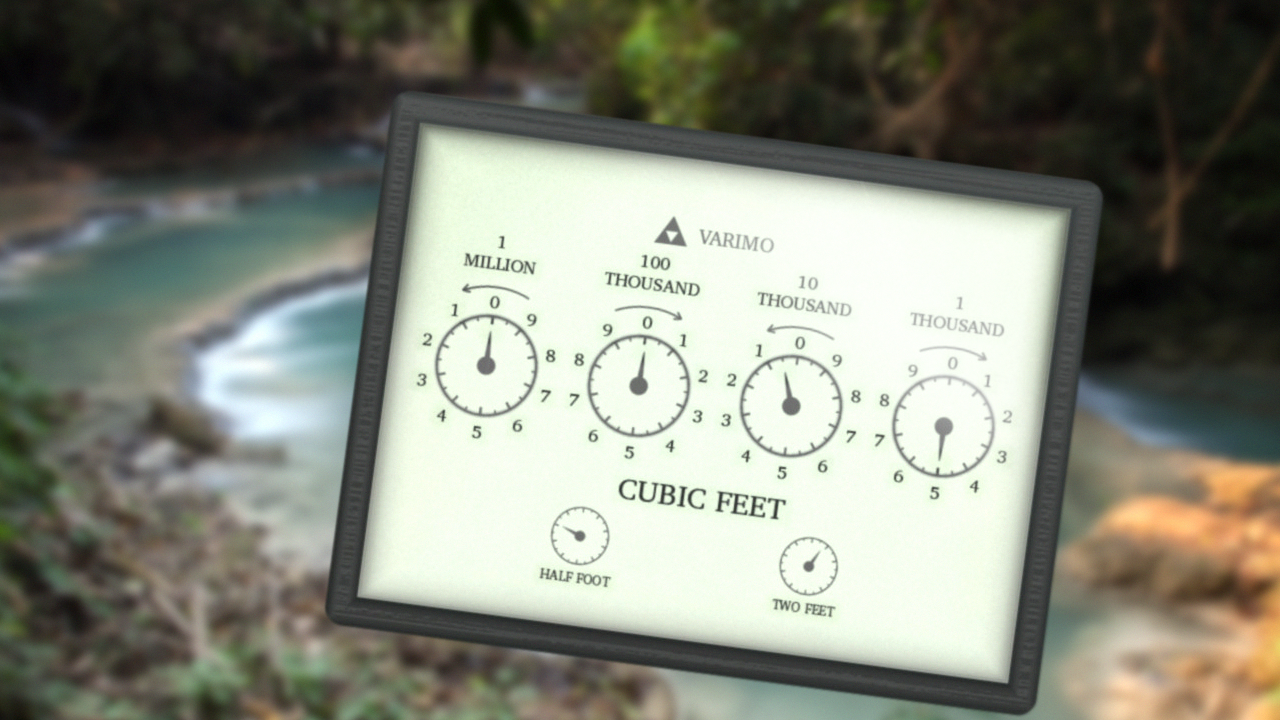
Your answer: 500 ft³
